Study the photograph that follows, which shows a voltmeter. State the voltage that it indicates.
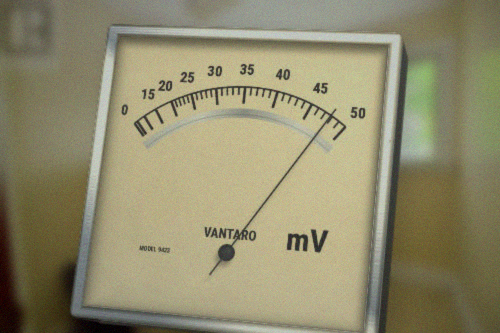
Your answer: 48 mV
